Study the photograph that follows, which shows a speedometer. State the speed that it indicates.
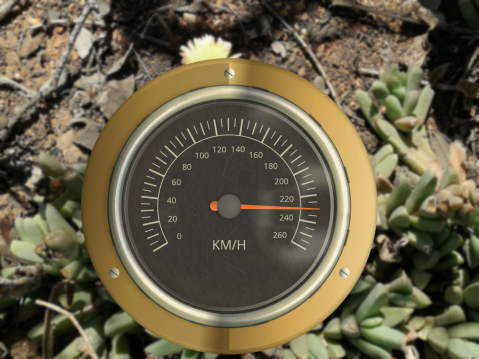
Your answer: 230 km/h
